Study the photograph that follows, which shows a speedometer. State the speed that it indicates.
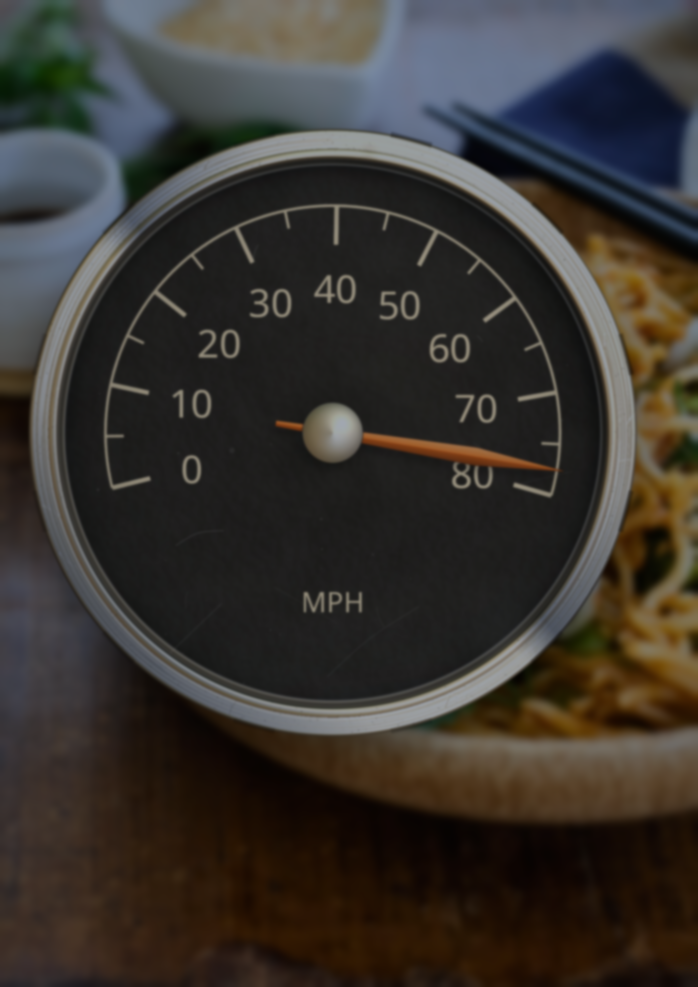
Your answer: 77.5 mph
